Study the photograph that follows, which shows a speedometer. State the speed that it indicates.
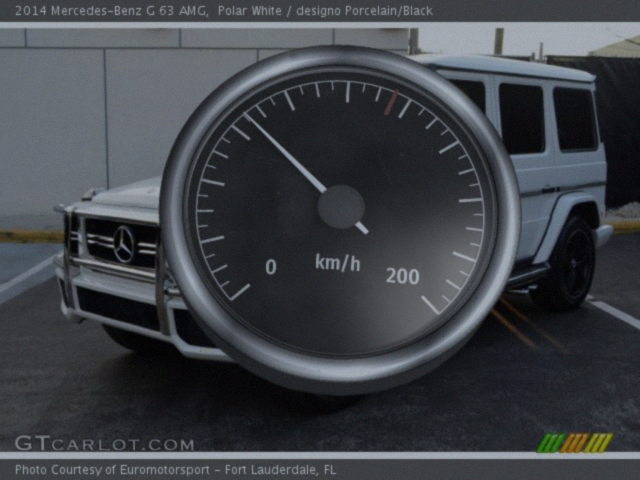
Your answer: 65 km/h
